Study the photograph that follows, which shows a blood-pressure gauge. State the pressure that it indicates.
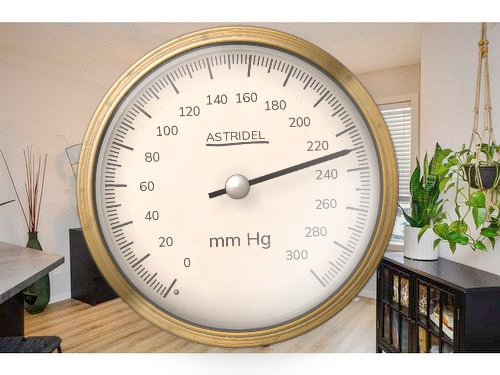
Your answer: 230 mmHg
